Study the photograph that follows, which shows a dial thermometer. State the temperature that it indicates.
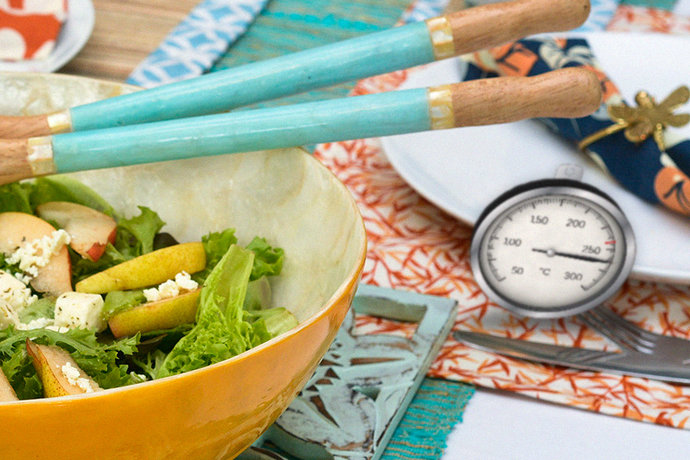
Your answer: 262.5 °C
